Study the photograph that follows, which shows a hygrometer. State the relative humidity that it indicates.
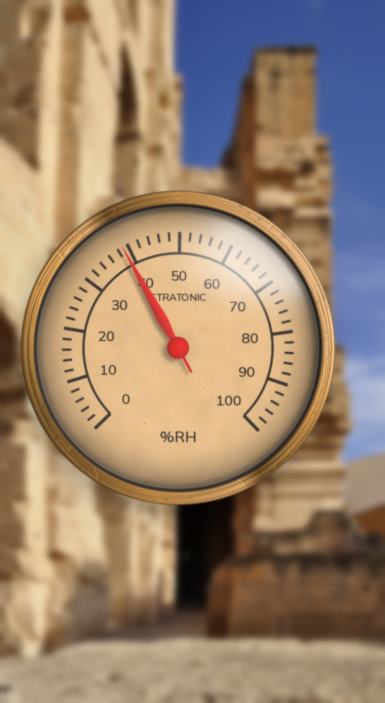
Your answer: 39 %
